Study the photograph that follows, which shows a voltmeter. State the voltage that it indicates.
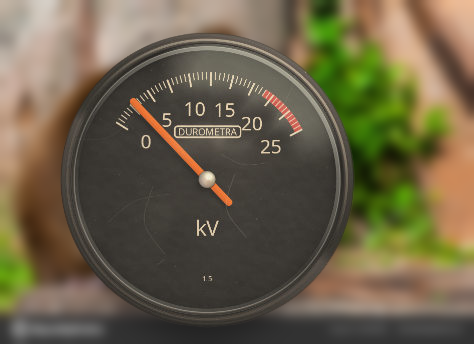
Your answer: 3 kV
